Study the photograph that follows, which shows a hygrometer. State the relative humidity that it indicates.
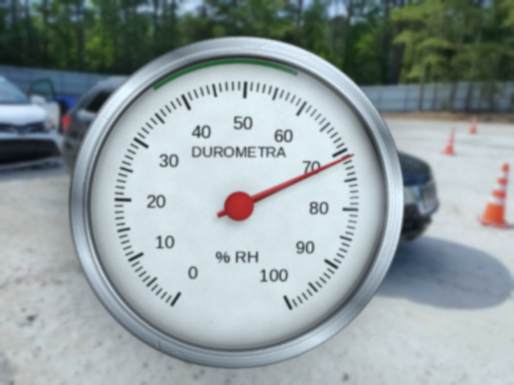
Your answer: 71 %
